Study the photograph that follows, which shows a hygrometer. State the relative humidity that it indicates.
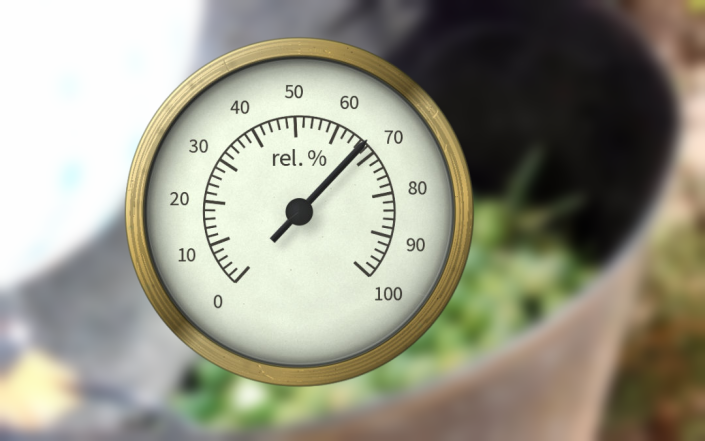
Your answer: 67 %
